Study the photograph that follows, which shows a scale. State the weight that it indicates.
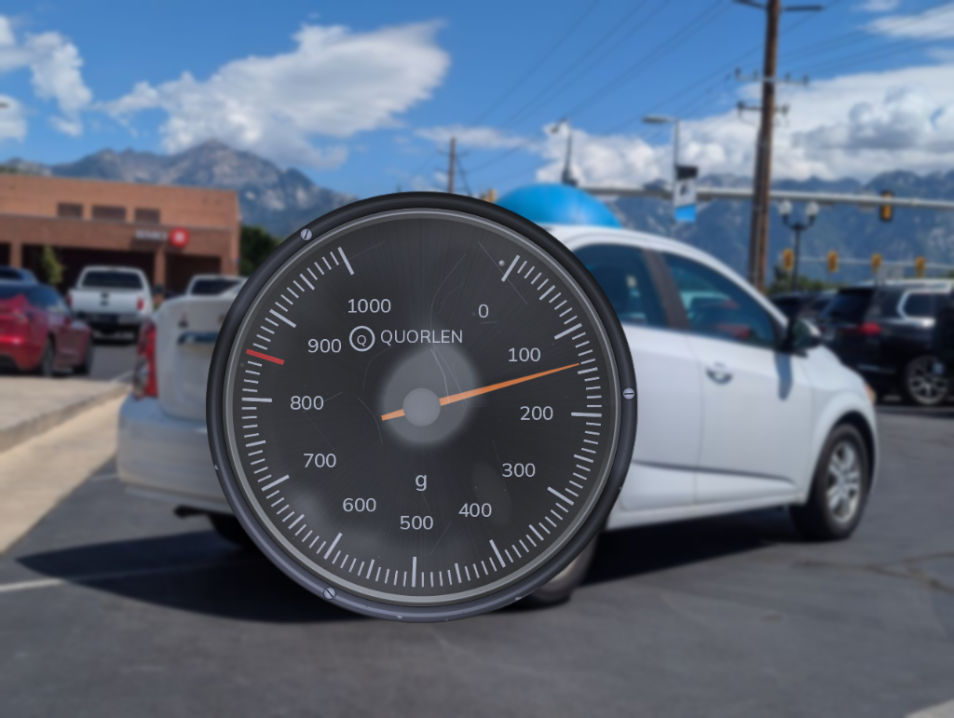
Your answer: 140 g
